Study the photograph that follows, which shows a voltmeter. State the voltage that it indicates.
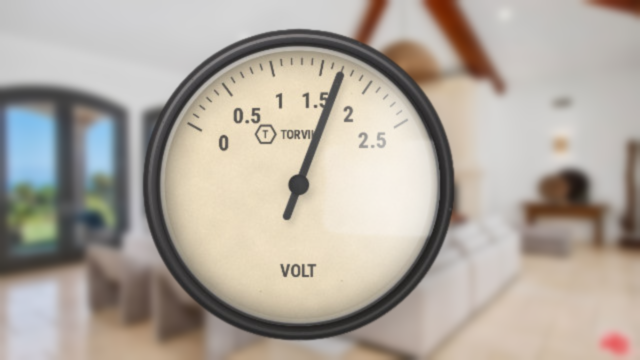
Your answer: 1.7 V
